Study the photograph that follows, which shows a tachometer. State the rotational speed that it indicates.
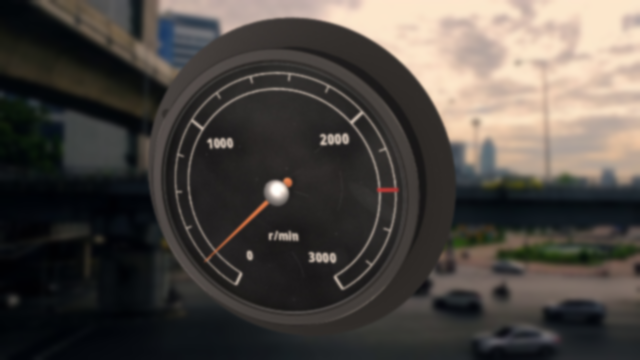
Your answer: 200 rpm
